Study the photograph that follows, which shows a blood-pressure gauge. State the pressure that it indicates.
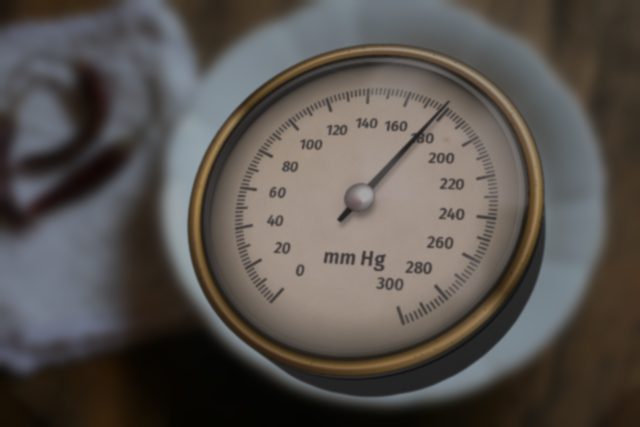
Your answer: 180 mmHg
